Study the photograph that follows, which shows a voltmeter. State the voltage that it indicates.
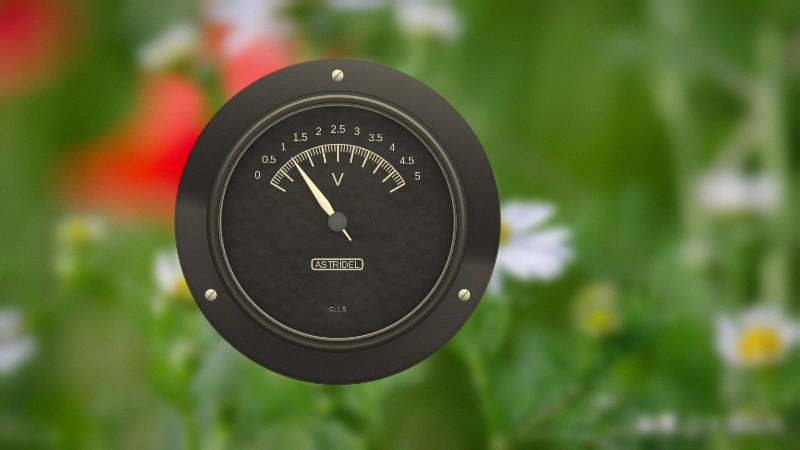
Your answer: 1 V
